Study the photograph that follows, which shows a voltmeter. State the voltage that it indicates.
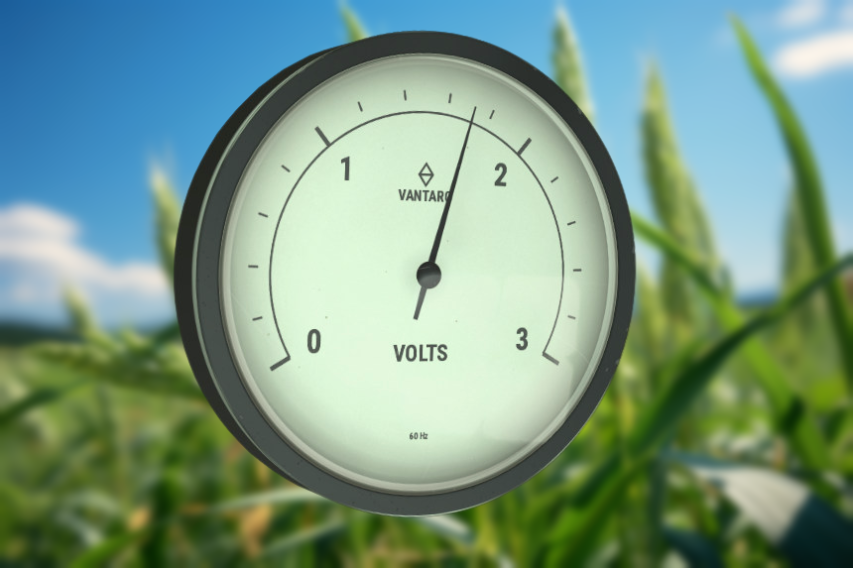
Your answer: 1.7 V
